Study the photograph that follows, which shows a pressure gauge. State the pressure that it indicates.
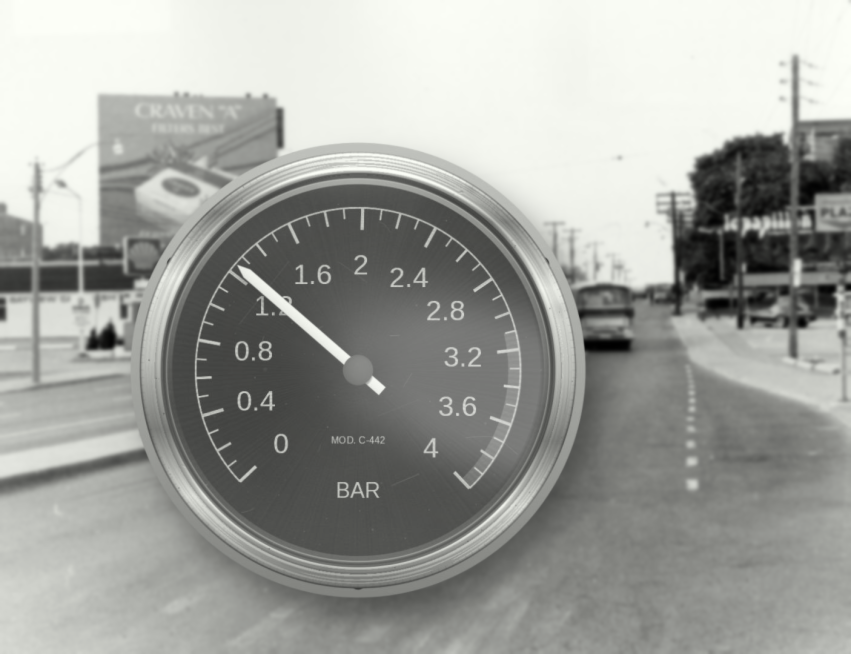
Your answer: 1.25 bar
